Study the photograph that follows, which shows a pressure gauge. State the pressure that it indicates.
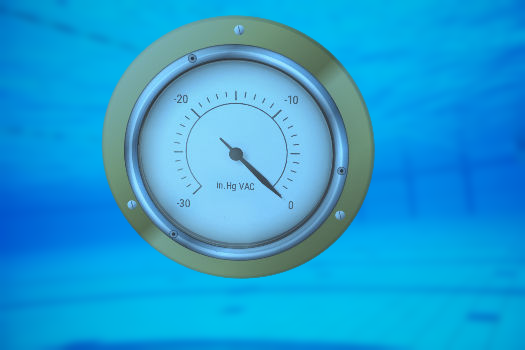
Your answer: 0 inHg
